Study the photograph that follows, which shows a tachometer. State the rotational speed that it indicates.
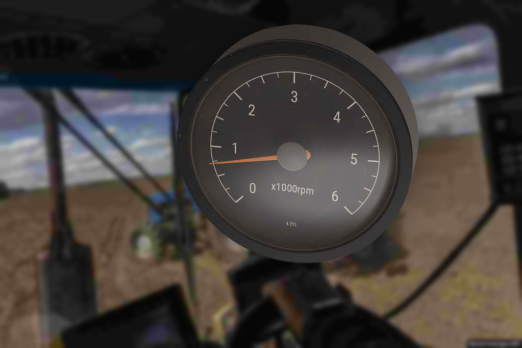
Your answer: 750 rpm
